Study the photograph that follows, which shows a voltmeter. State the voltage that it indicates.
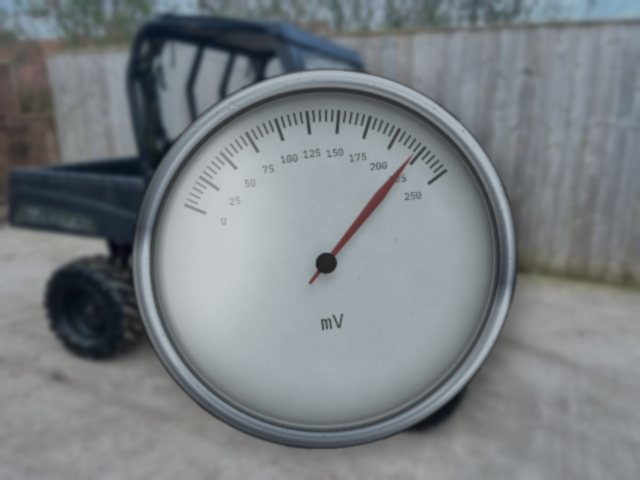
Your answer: 220 mV
